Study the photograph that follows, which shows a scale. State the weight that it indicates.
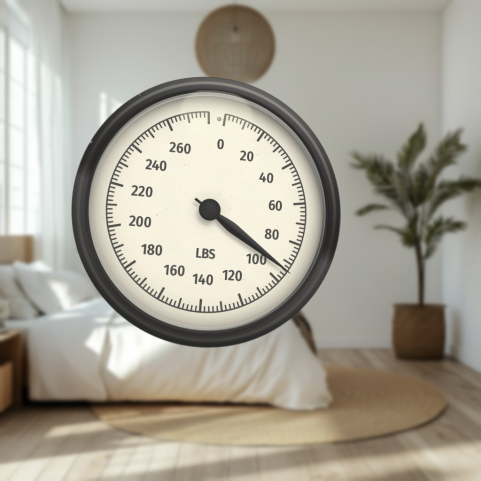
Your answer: 94 lb
